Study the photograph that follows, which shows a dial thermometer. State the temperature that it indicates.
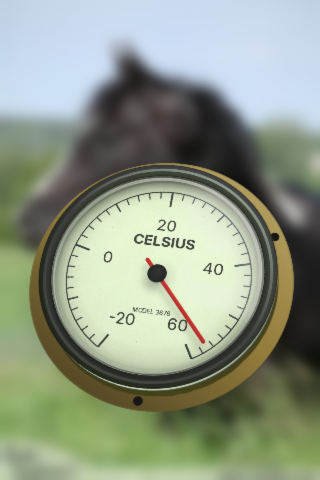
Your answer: 57 °C
